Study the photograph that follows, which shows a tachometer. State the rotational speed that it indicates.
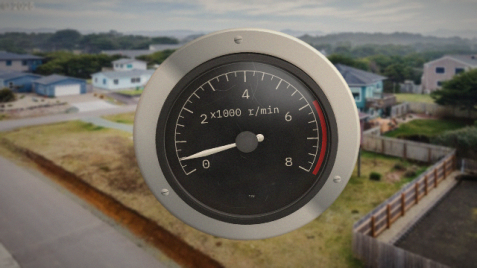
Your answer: 500 rpm
